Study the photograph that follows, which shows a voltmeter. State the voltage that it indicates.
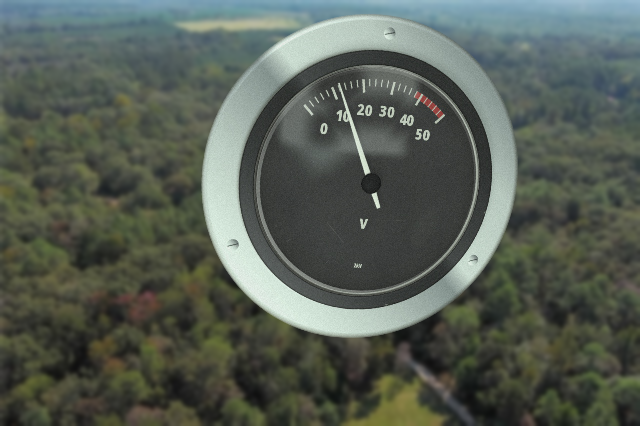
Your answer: 12 V
